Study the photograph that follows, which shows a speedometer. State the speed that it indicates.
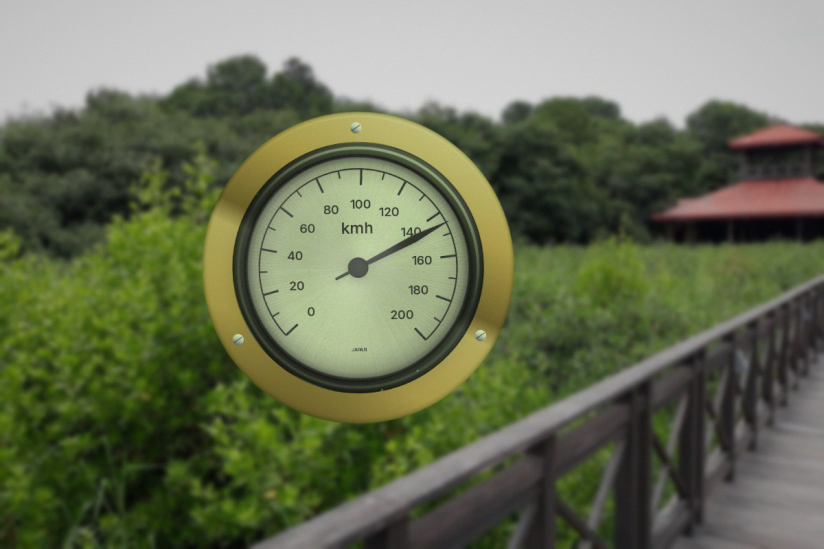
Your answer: 145 km/h
